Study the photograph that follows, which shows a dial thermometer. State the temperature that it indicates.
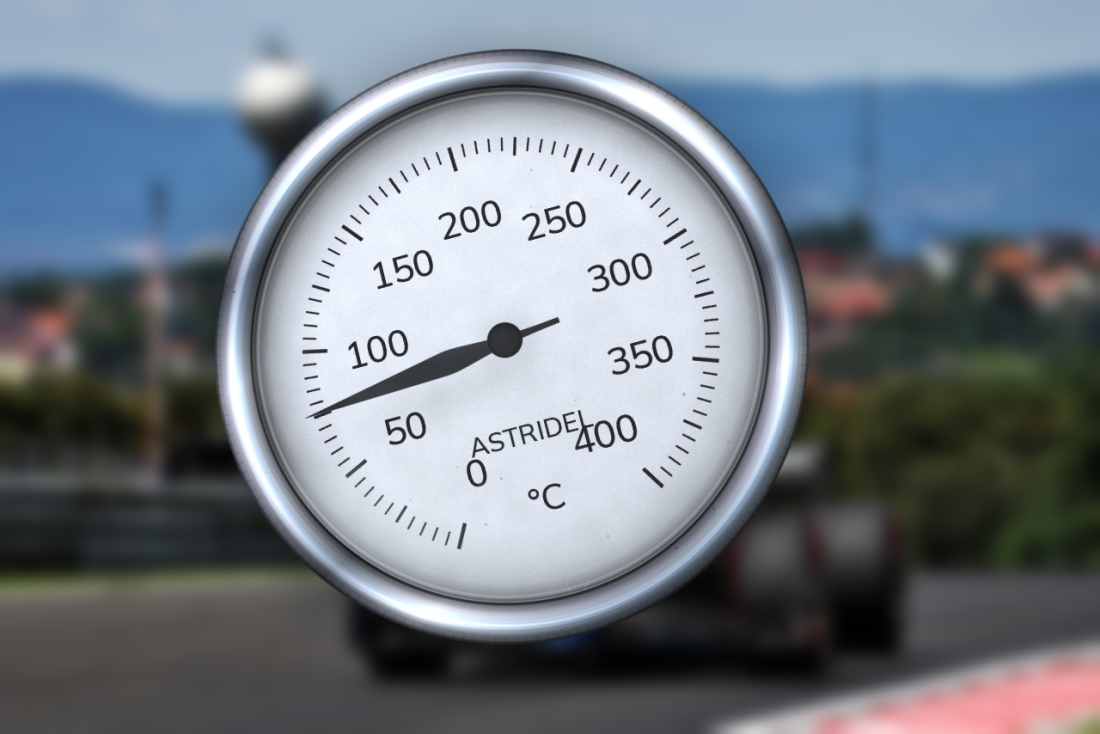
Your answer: 75 °C
